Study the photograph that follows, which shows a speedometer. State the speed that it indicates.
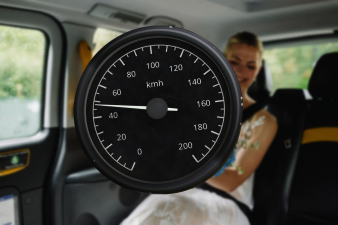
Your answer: 47.5 km/h
